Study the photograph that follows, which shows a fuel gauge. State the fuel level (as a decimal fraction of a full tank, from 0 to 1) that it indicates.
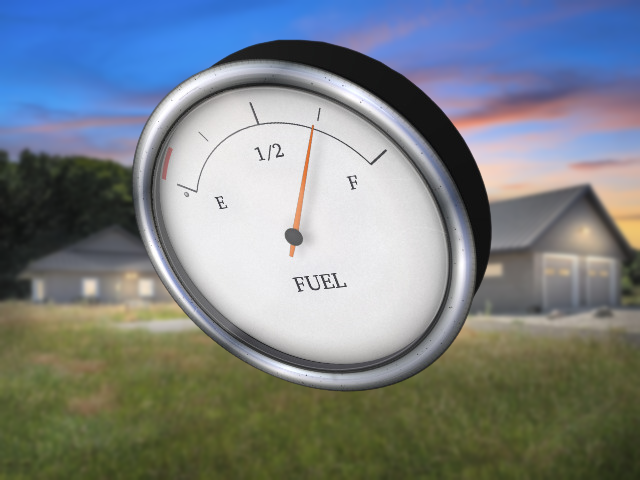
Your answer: 0.75
